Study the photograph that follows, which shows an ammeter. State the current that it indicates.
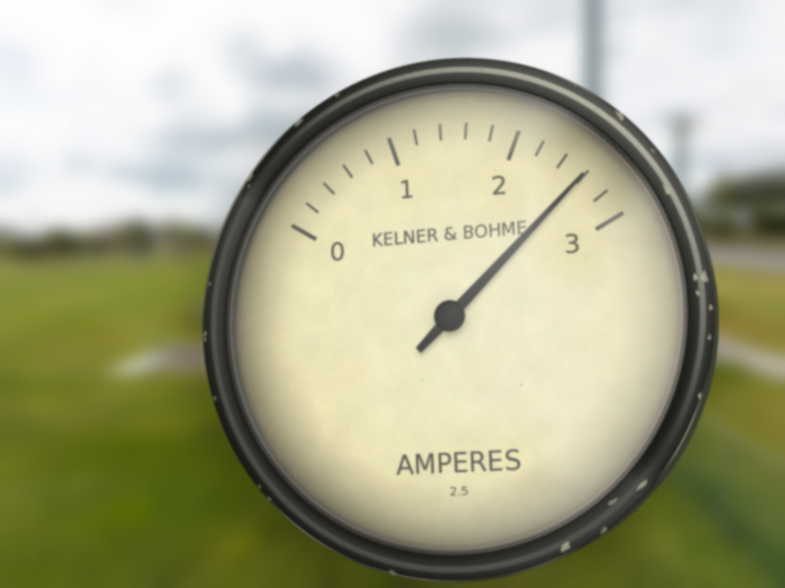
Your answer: 2.6 A
